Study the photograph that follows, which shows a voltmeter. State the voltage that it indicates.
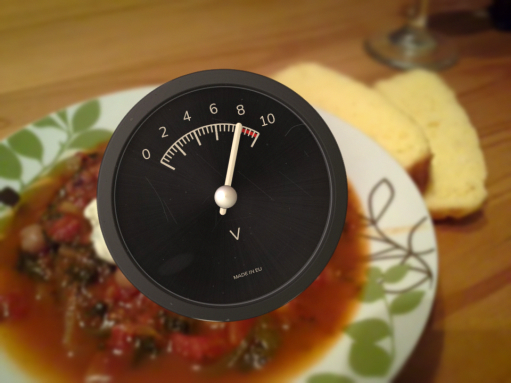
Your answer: 8 V
